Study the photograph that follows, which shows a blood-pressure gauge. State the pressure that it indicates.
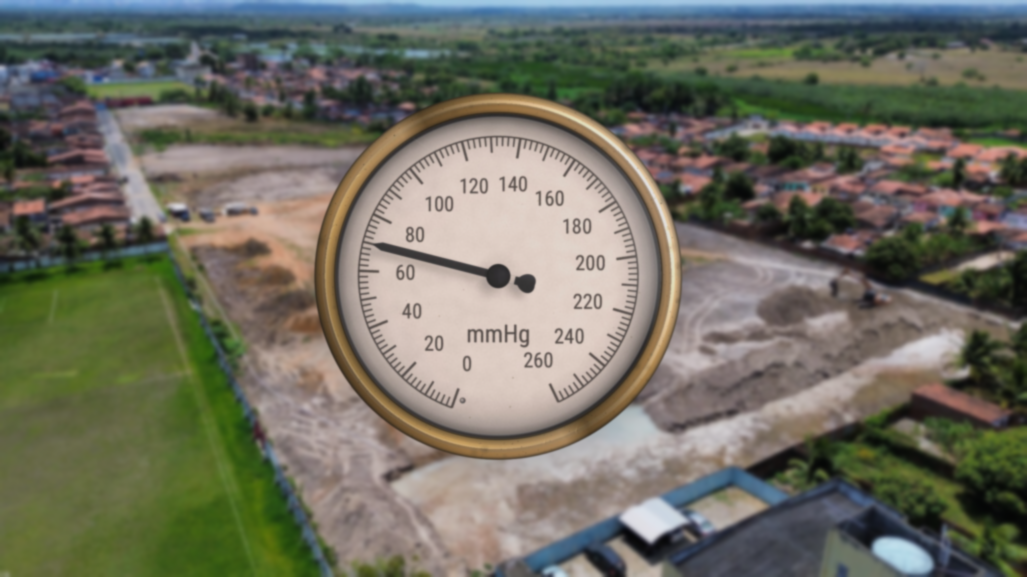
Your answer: 70 mmHg
